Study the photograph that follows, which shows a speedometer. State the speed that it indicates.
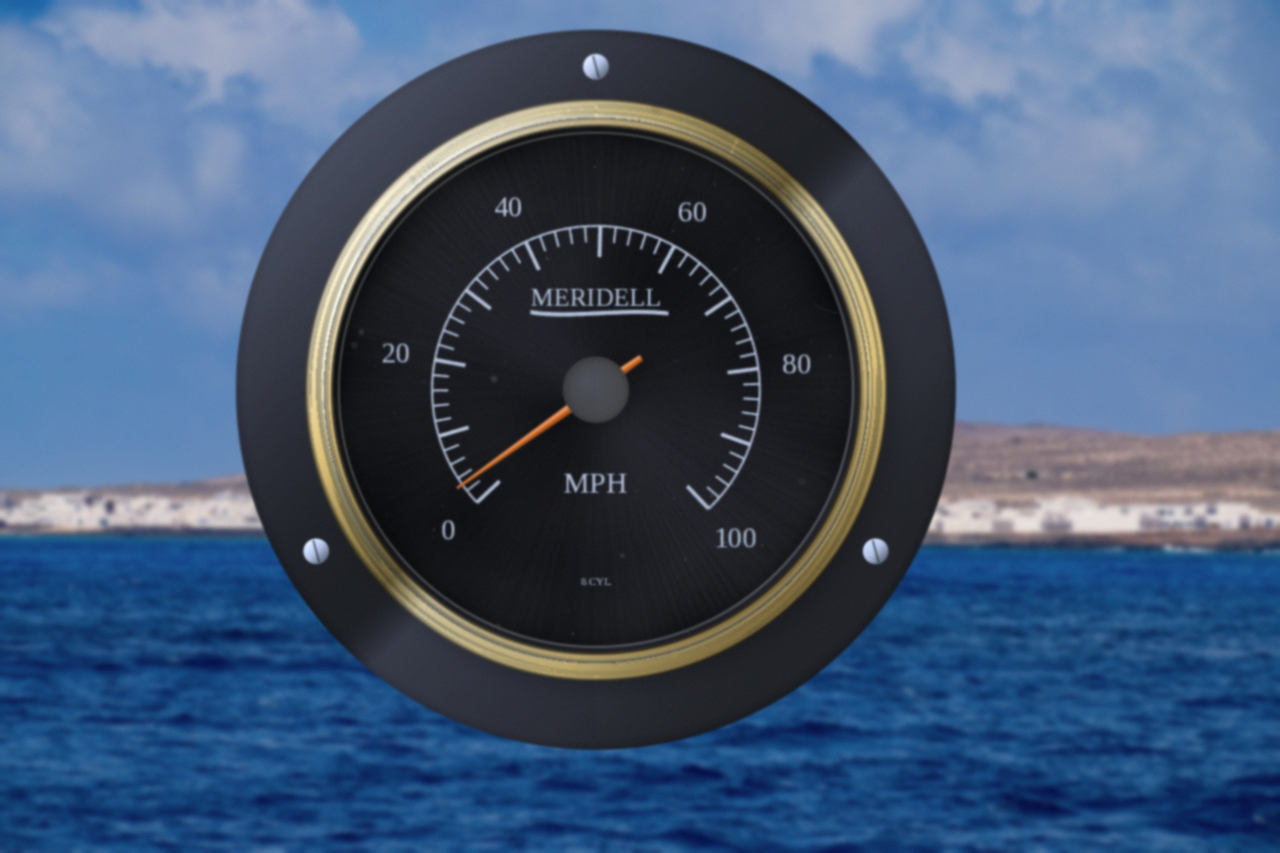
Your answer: 3 mph
